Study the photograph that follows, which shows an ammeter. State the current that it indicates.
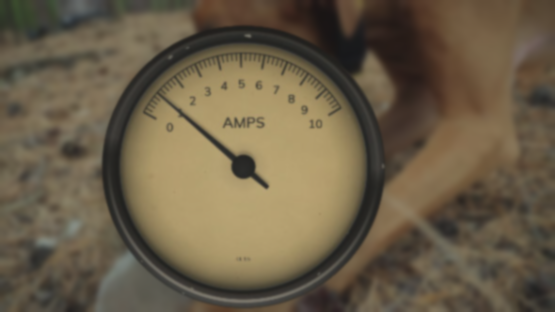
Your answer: 1 A
